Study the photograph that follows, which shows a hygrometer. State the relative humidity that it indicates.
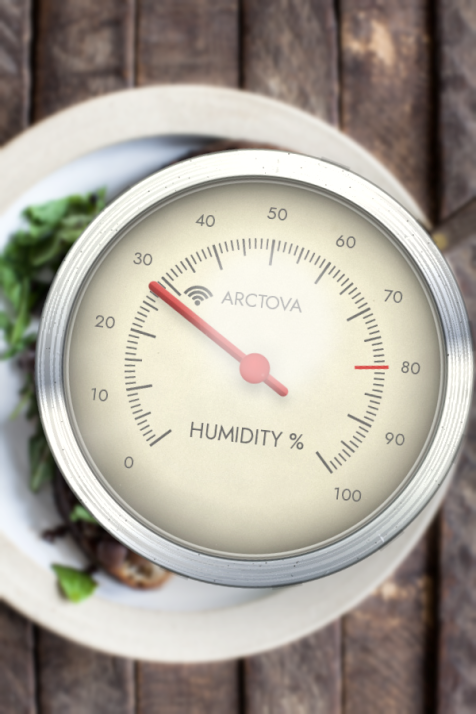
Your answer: 28 %
